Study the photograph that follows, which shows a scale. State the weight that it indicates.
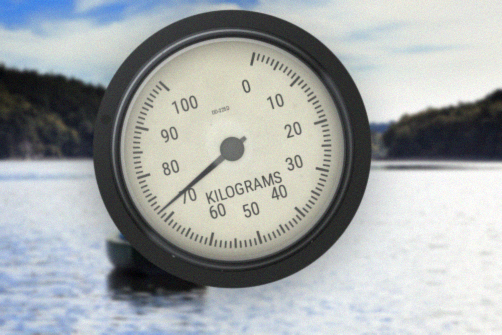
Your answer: 72 kg
